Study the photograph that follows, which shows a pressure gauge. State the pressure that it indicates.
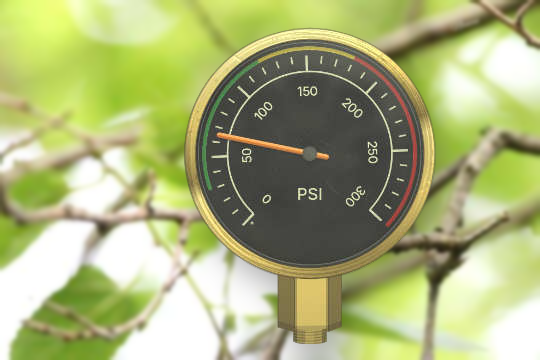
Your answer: 65 psi
